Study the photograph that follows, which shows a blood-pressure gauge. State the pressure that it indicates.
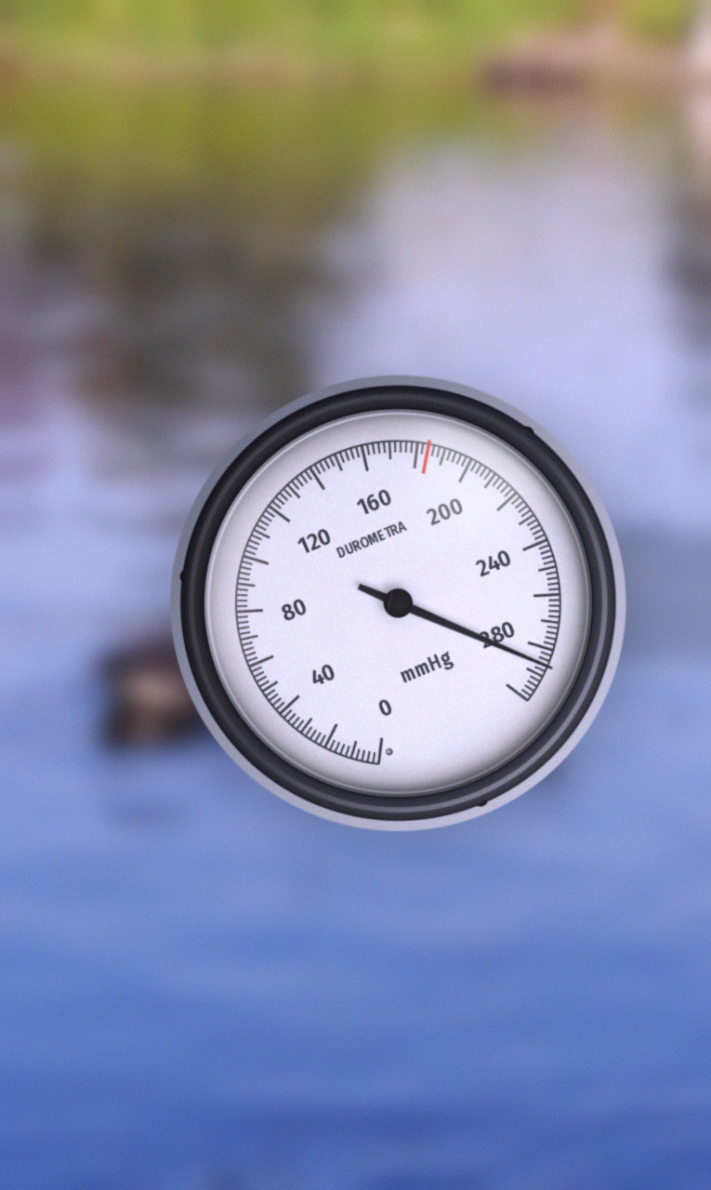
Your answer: 286 mmHg
